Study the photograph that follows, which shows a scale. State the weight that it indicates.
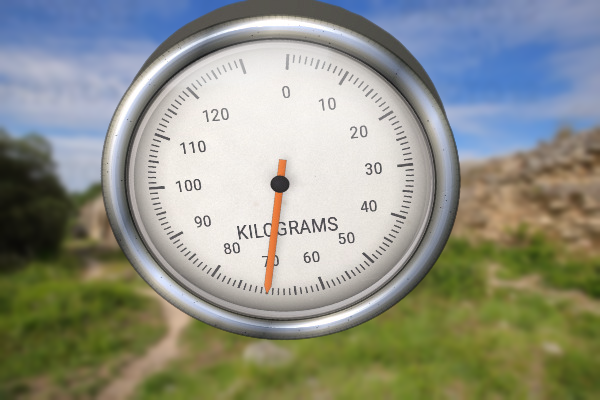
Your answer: 70 kg
